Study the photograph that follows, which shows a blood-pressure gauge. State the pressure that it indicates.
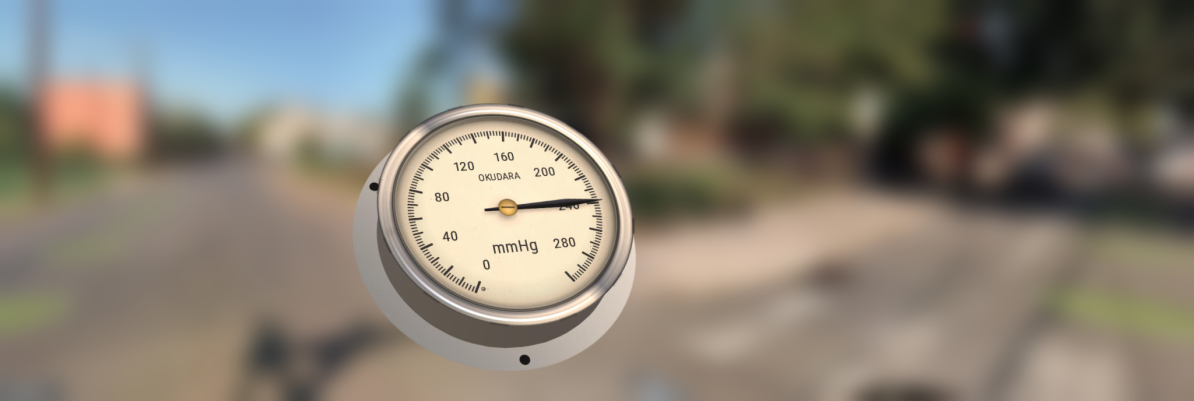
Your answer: 240 mmHg
